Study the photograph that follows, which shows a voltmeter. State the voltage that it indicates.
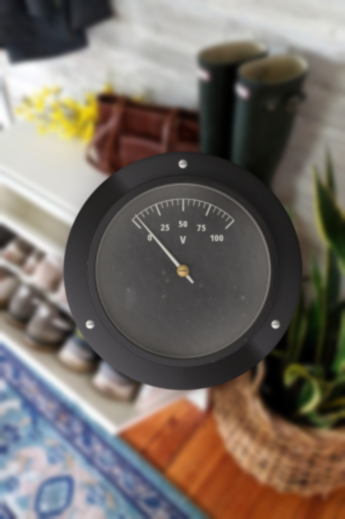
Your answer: 5 V
